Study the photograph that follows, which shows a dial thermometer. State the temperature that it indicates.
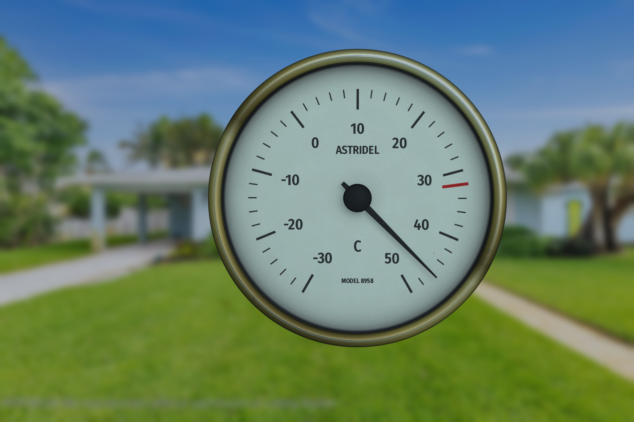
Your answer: 46 °C
